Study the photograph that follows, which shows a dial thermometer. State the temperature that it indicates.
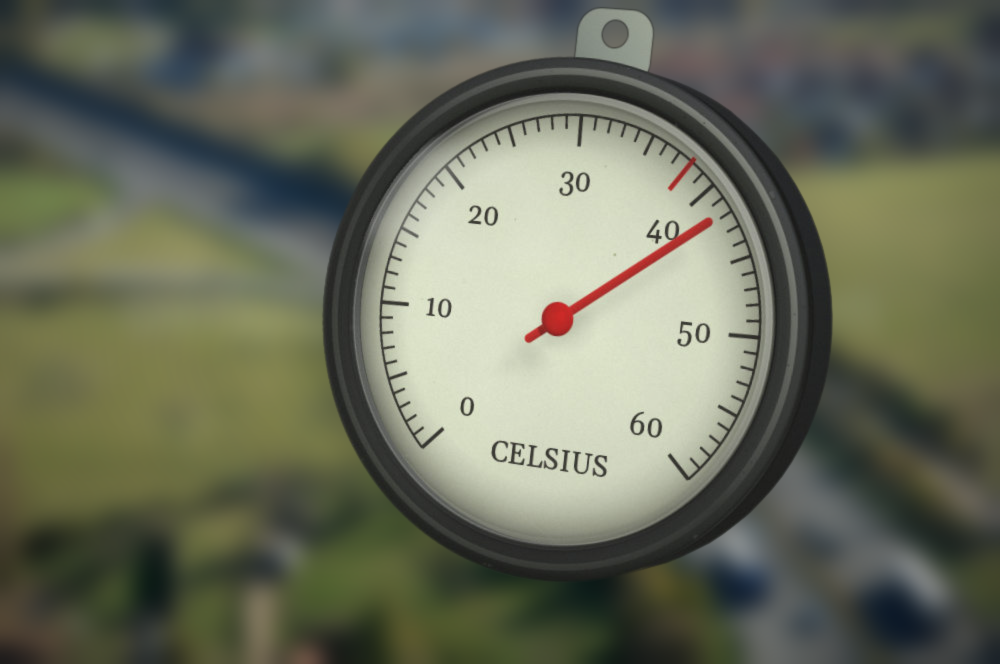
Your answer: 42 °C
